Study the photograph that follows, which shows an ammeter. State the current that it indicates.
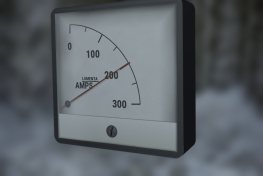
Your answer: 200 A
